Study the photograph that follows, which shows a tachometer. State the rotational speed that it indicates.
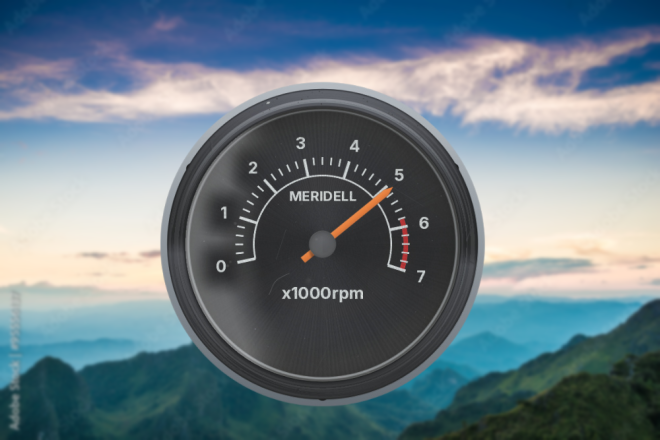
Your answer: 5100 rpm
